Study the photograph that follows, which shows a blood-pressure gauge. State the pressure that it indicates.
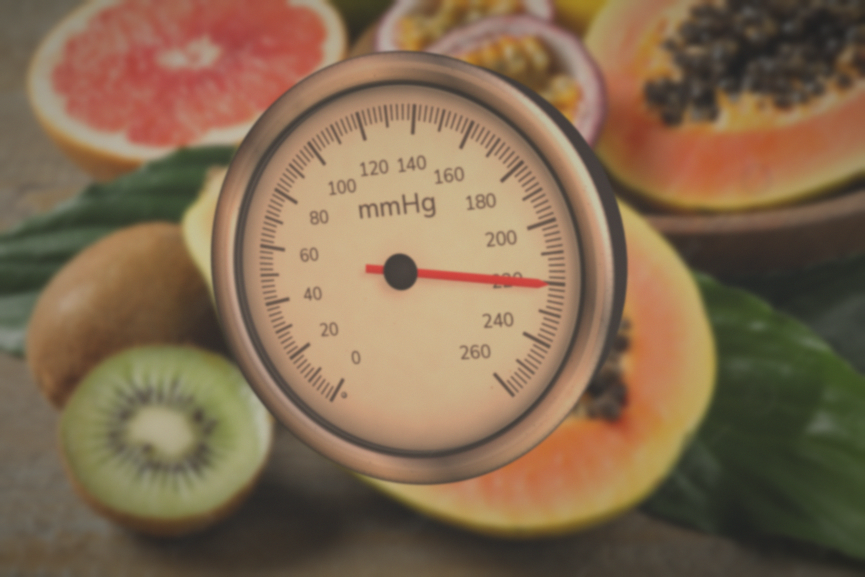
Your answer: 220 mmHg
